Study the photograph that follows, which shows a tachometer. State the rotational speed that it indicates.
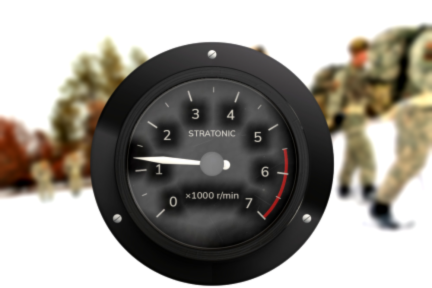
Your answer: 1250 rpm
